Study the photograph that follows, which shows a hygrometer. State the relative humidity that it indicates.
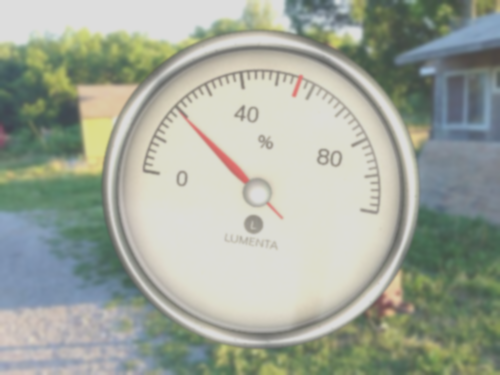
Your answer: 20 %
